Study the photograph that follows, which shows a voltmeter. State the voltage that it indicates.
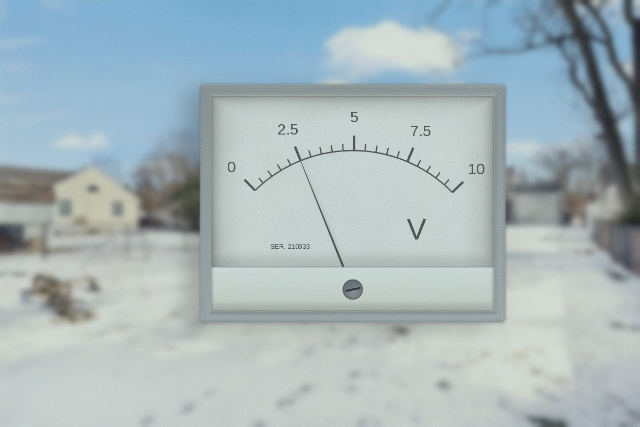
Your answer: 2.5 V
